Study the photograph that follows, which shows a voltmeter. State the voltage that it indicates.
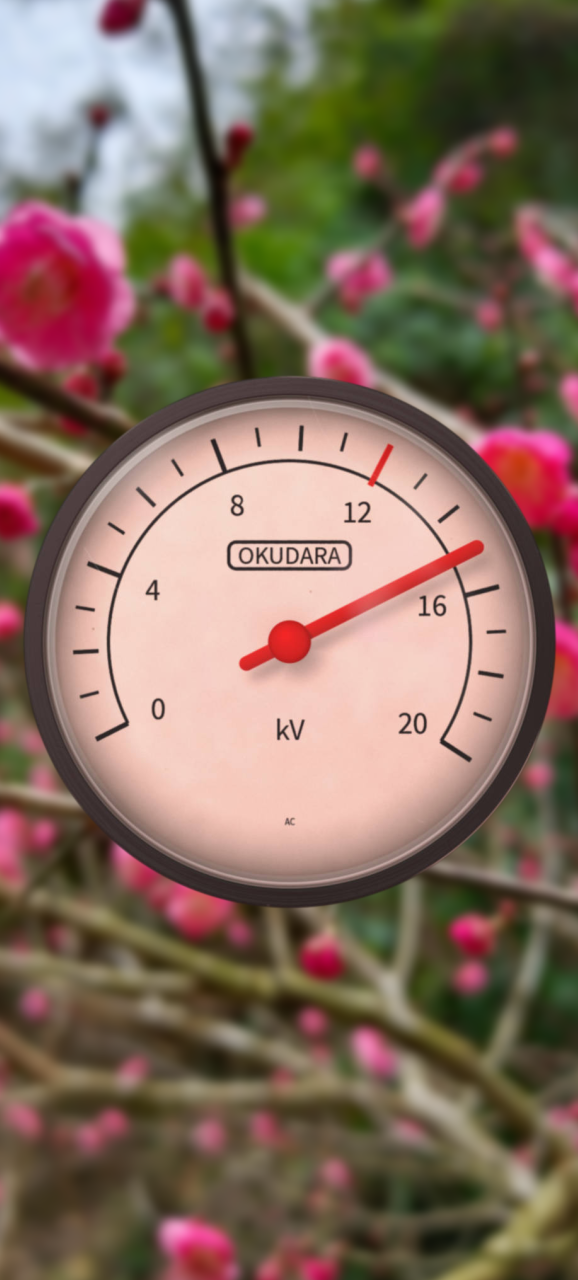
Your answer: 15 kV
